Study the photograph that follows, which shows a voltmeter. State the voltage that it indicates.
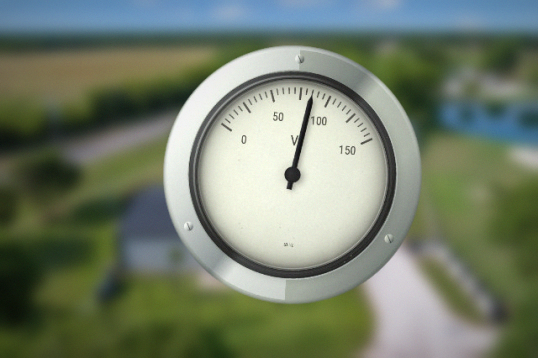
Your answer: 85 V
